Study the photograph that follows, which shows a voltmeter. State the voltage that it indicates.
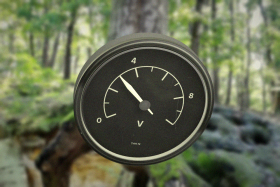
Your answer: 3 V
